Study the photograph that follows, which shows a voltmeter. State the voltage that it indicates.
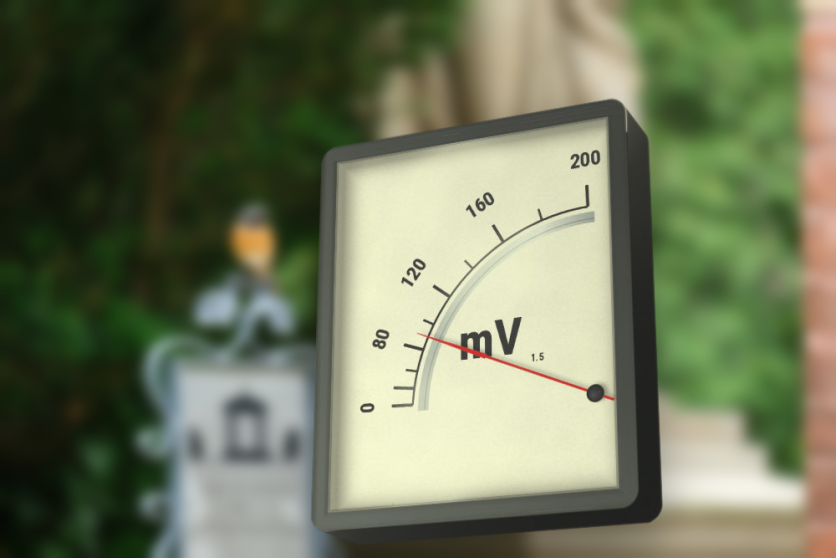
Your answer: 90 mV
